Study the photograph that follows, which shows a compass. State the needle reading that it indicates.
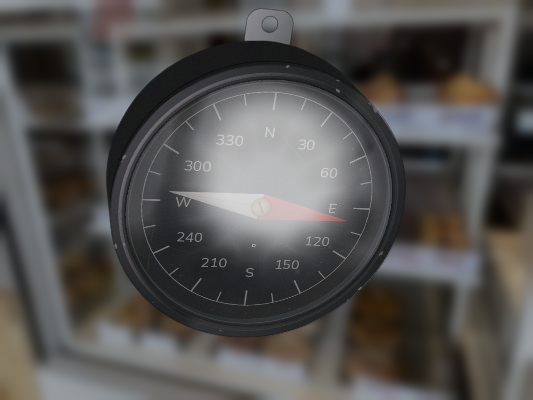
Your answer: 97.5 °
